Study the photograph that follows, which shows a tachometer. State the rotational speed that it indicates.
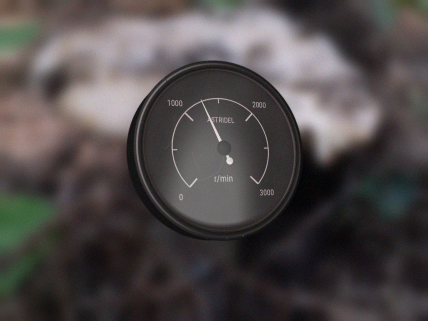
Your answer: 1250 rpm
